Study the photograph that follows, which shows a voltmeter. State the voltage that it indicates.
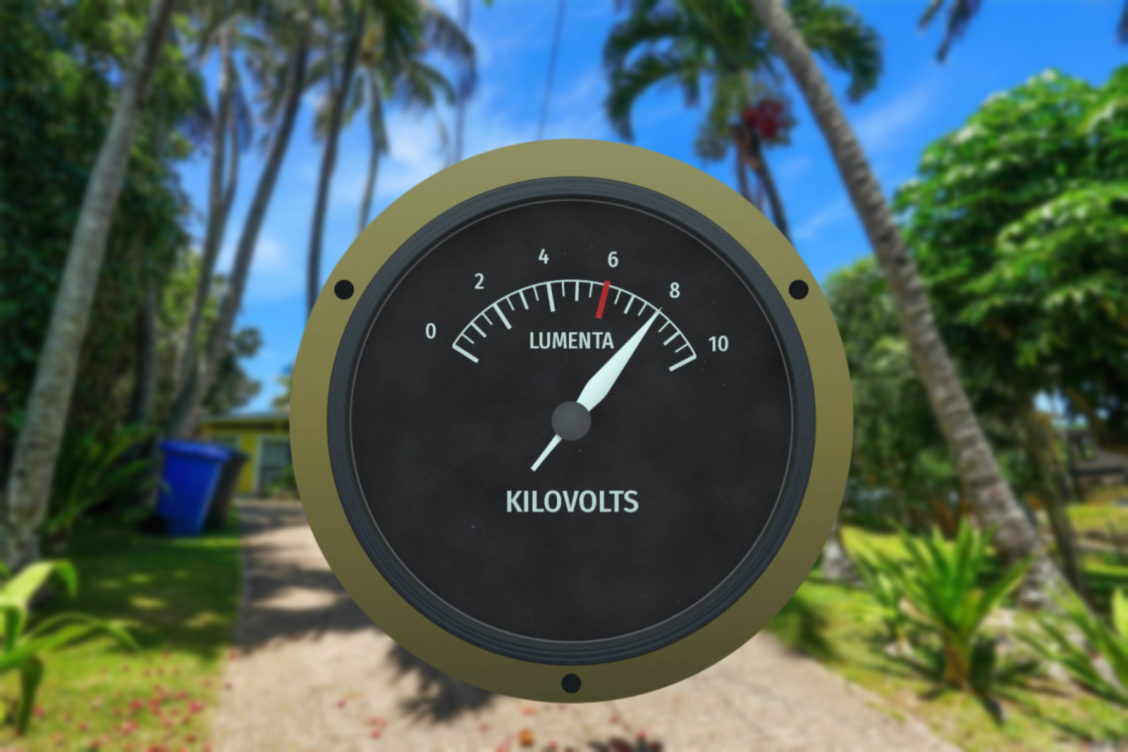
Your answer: 8 kV
